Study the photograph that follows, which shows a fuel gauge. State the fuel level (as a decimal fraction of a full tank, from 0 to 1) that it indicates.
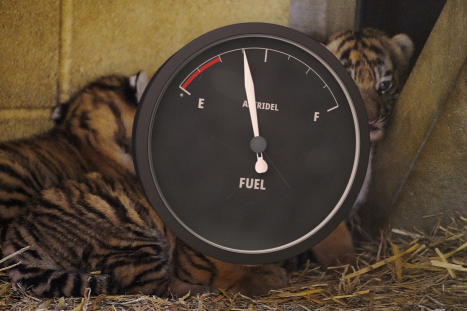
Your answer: 0.375
